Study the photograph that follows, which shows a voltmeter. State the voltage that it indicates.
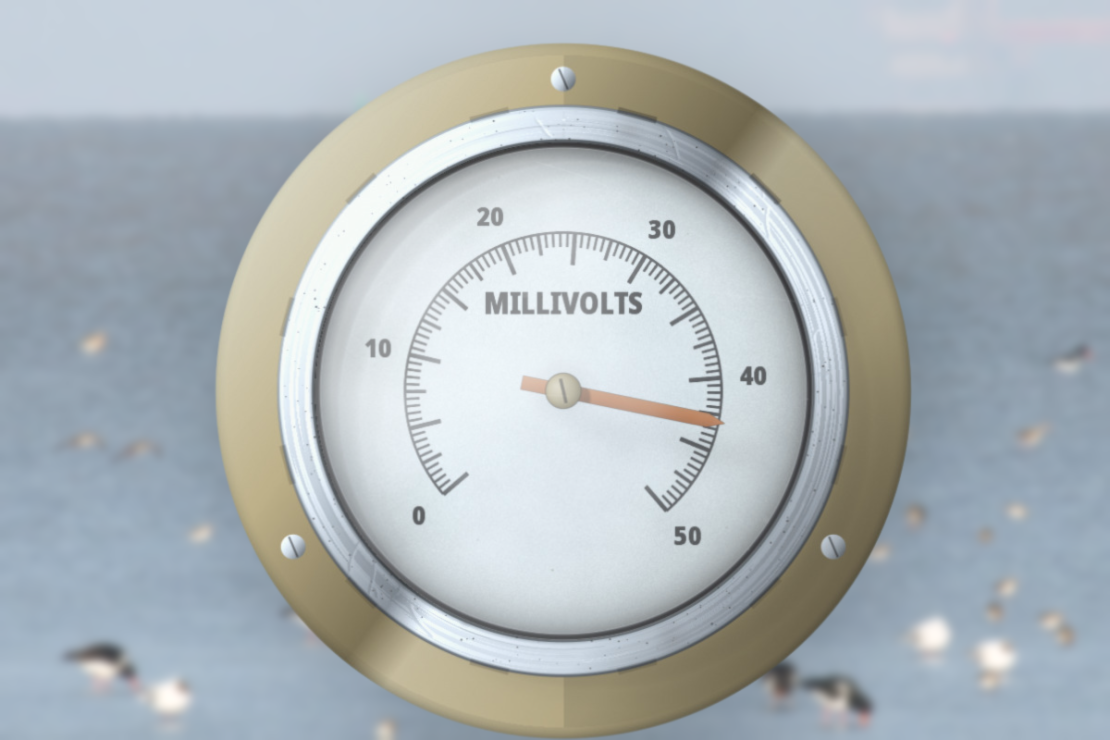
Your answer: 43 mV
